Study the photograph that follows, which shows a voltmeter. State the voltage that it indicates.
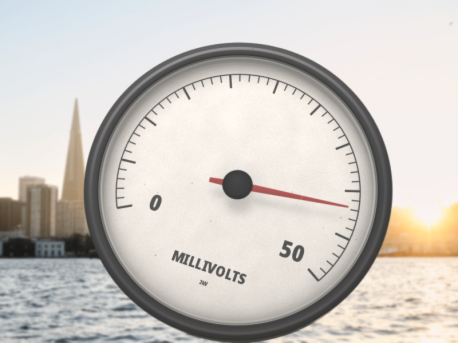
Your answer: 42 mV
